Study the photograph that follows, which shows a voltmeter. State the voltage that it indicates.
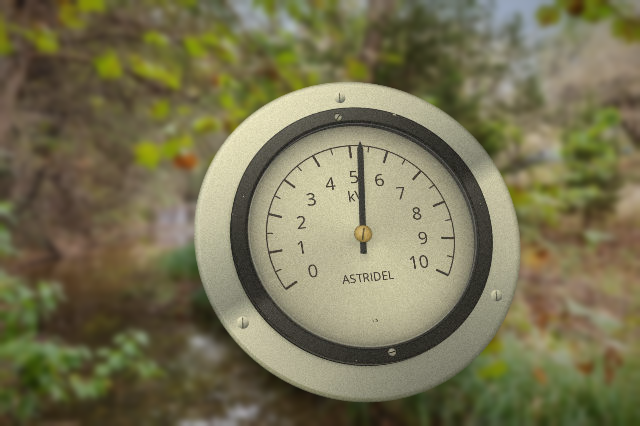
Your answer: 5.25 kV
